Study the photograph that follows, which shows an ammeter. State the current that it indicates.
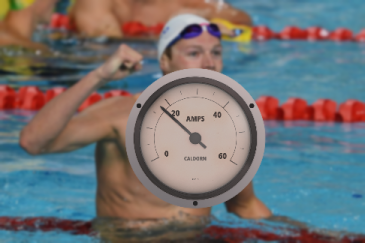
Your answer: 17.5 A
